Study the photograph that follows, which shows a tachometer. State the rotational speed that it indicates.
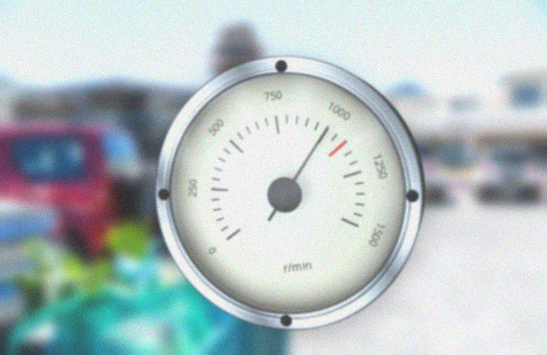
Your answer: 1000 rpm
